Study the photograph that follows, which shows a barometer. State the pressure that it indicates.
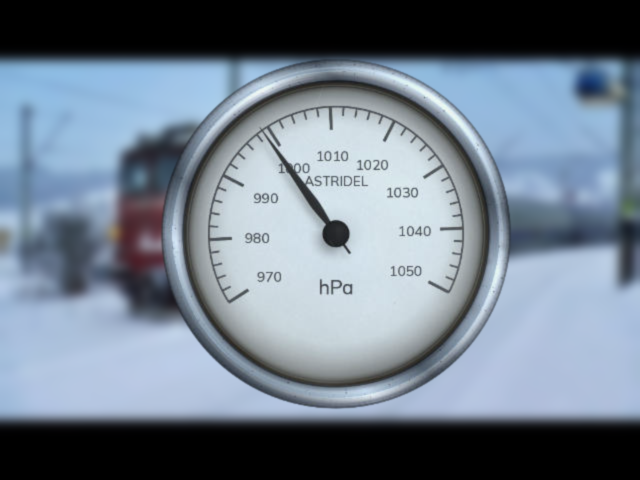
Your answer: 999 hPa
